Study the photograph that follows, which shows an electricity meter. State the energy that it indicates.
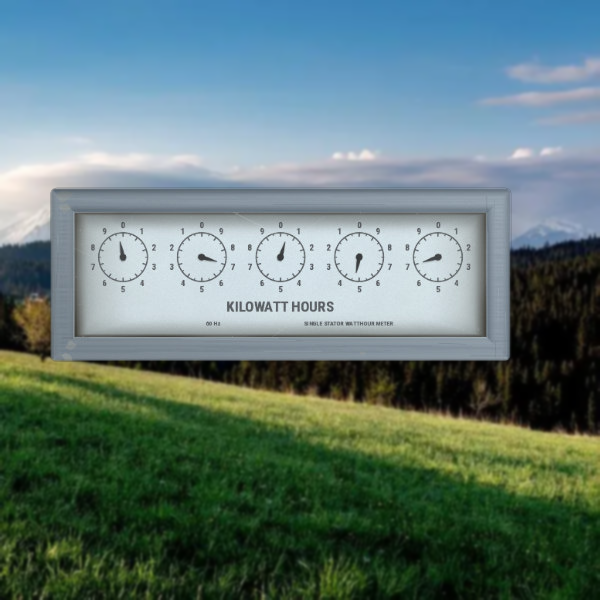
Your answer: 97047 kWh
